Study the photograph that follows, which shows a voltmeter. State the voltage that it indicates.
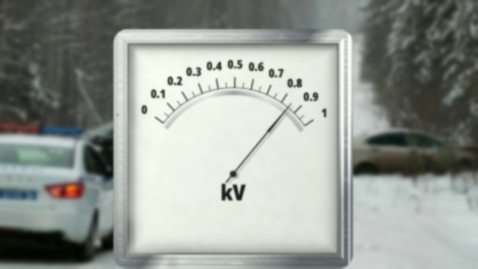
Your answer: 0.85 kV
